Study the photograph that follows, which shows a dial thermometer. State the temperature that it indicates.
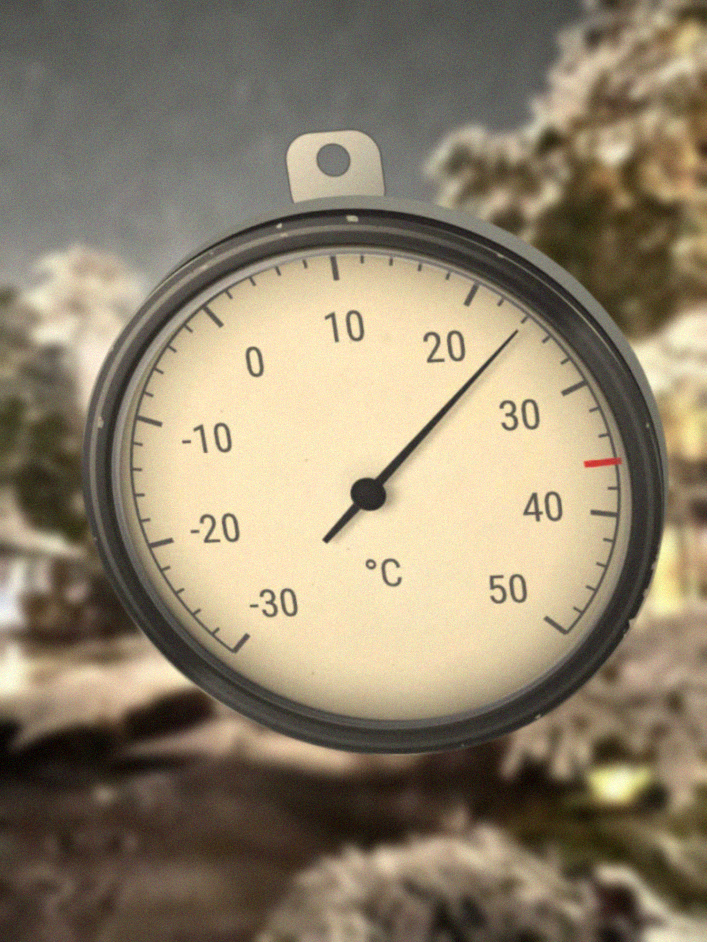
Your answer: 24 °C
